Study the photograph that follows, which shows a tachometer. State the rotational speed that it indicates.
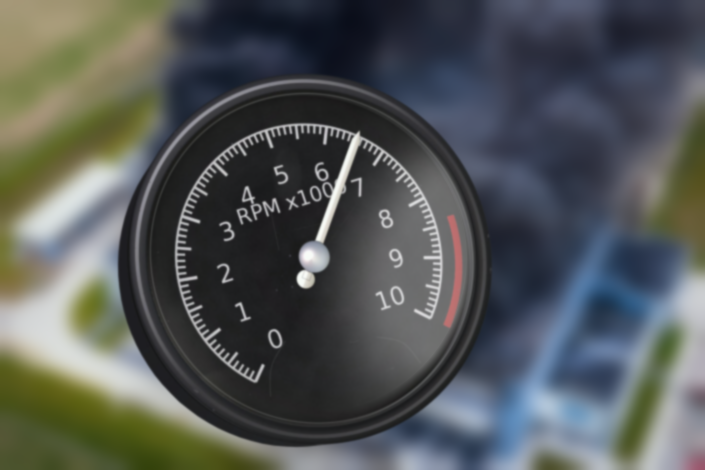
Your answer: 6500 rpm
